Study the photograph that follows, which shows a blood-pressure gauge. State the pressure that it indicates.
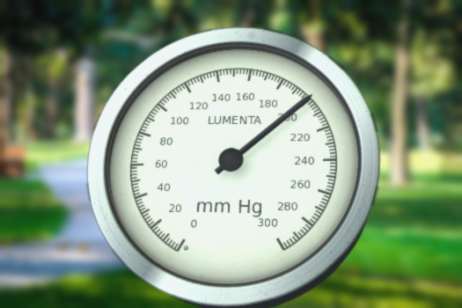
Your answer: 200 mmHg
